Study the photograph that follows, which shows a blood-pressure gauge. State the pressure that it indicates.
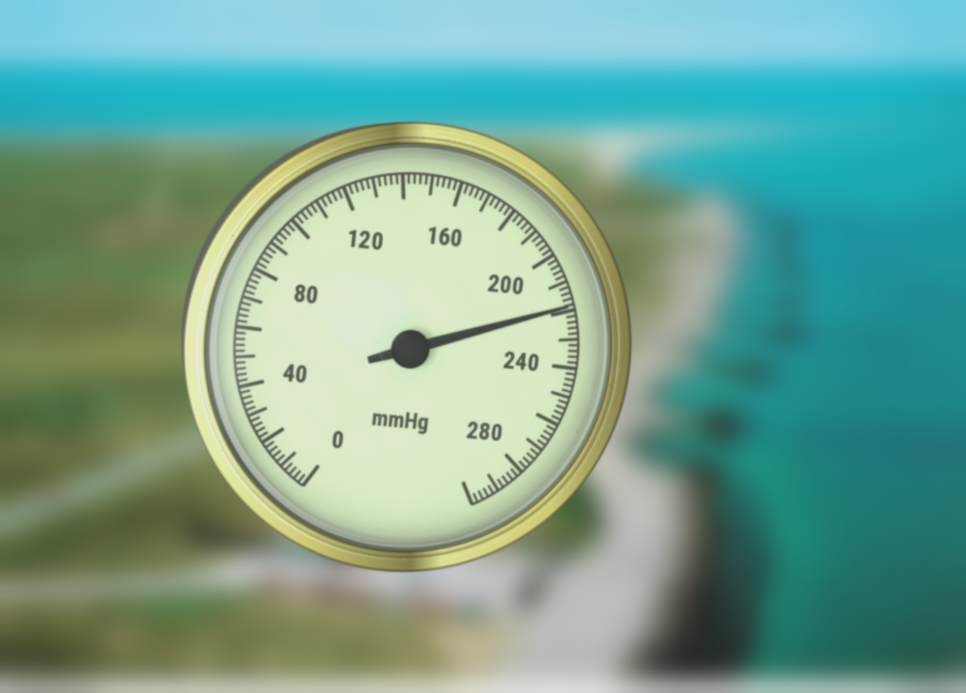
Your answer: 218 mmHg
